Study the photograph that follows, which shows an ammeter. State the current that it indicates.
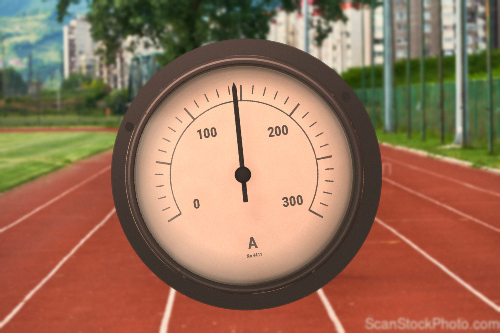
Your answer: 145 A
